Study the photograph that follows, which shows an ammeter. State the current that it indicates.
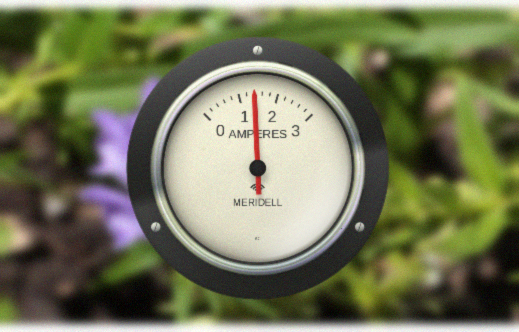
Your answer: 1.4 A
